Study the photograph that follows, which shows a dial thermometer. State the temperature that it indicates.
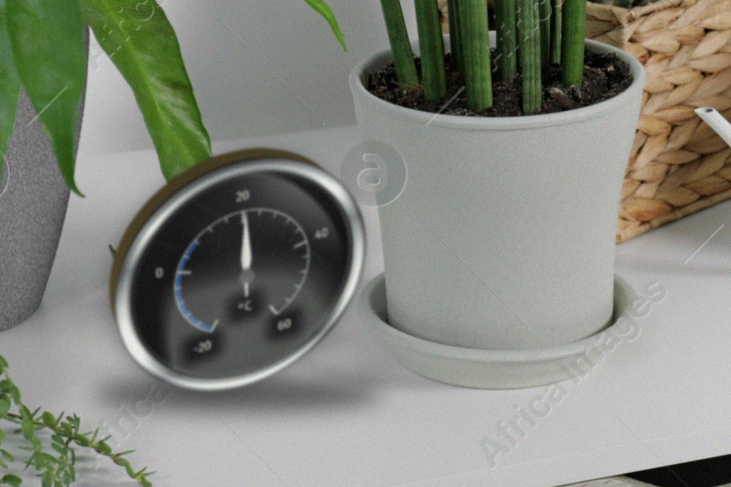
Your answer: 20 °C
